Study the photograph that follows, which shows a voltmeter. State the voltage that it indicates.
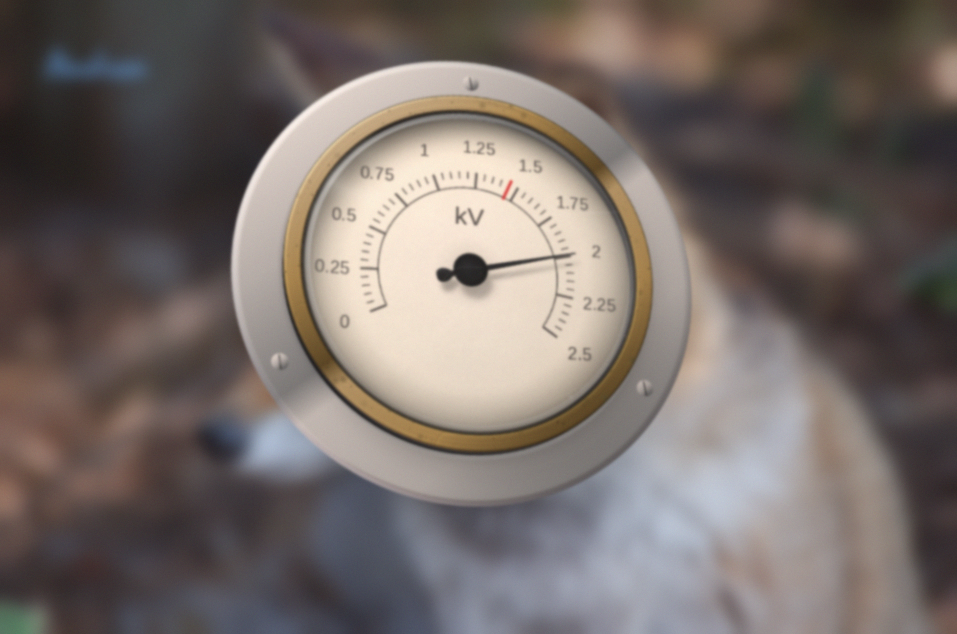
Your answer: 2 kV
